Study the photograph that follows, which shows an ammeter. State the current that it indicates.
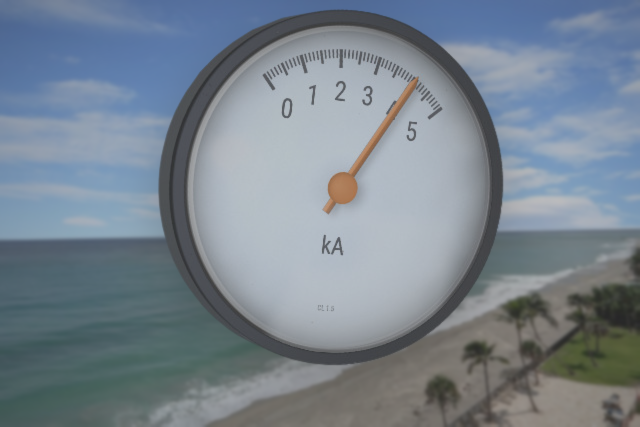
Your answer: 4 kA
